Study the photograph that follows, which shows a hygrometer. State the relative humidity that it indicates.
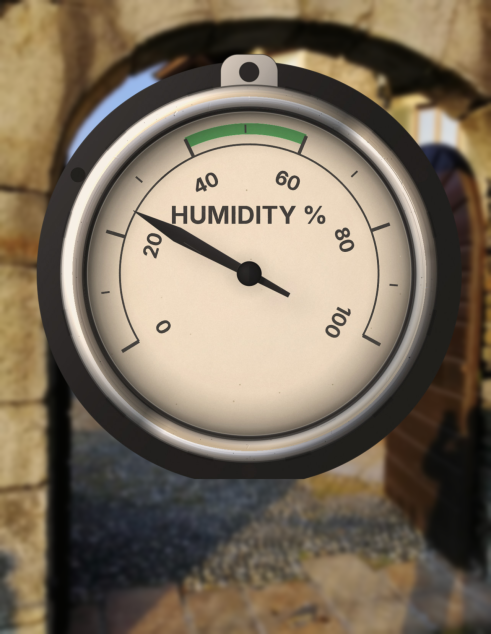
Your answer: 25 %
